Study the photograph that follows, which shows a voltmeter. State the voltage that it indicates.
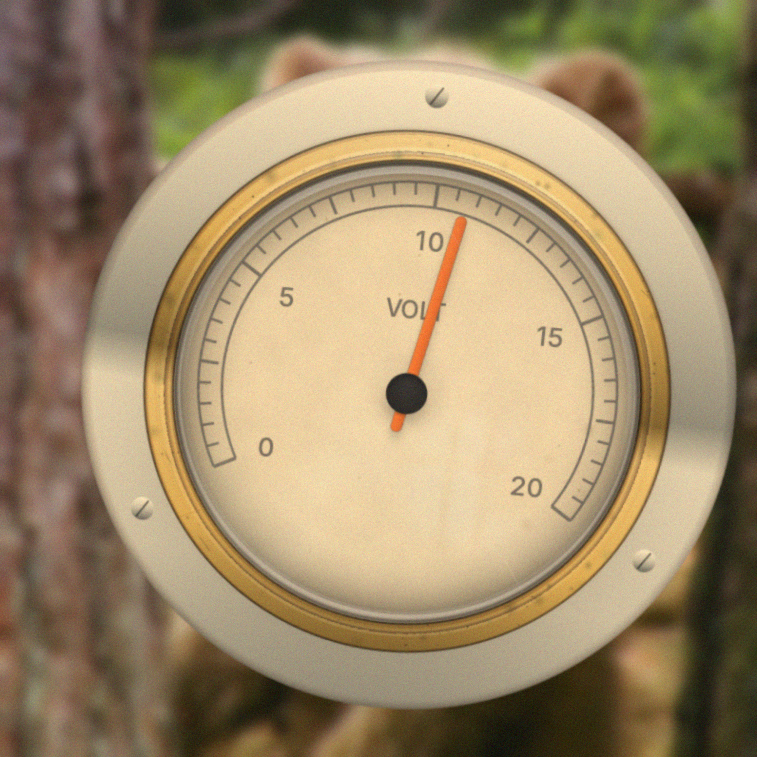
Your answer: 10.75 V
